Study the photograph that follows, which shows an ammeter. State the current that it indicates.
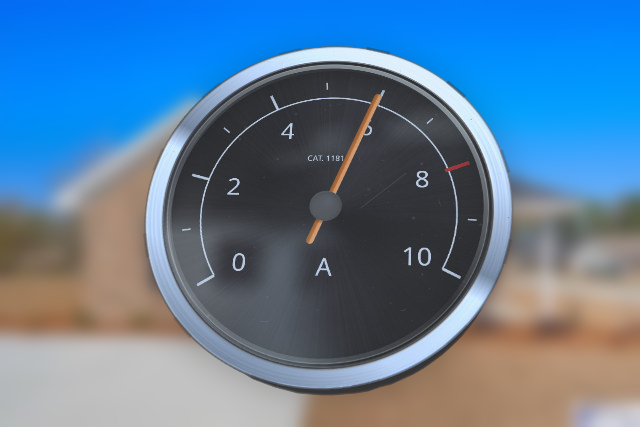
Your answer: 6 A
